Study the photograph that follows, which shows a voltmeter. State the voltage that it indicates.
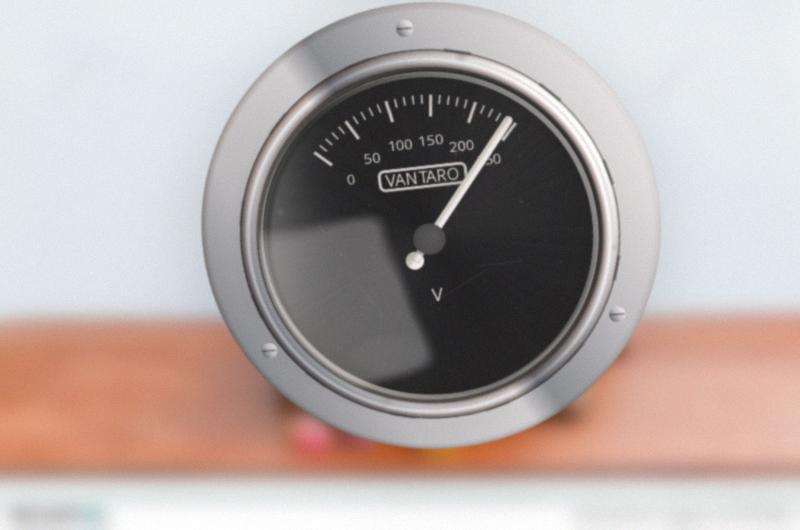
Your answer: 240 V
